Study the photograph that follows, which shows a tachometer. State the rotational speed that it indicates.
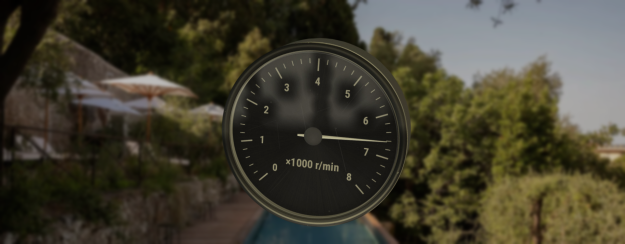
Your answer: 6600 rpm
